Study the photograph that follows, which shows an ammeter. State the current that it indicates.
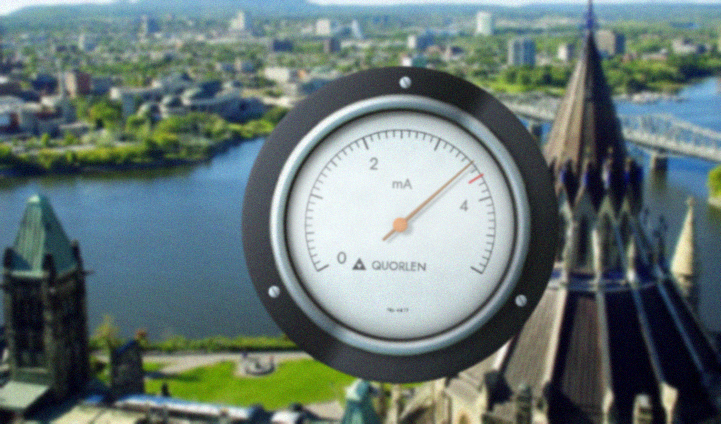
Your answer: 3.5 mA
